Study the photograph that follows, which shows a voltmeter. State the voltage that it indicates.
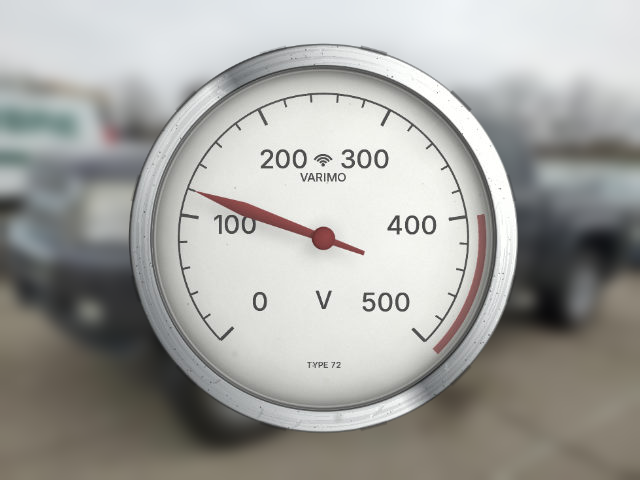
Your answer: 120 V
